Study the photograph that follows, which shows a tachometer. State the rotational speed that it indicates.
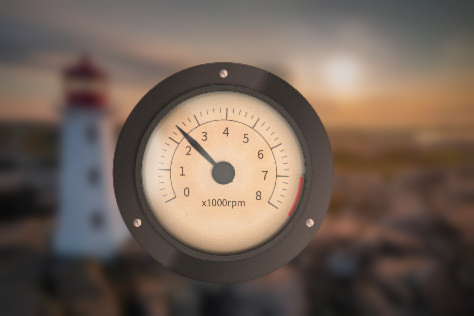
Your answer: 2400 rpm
